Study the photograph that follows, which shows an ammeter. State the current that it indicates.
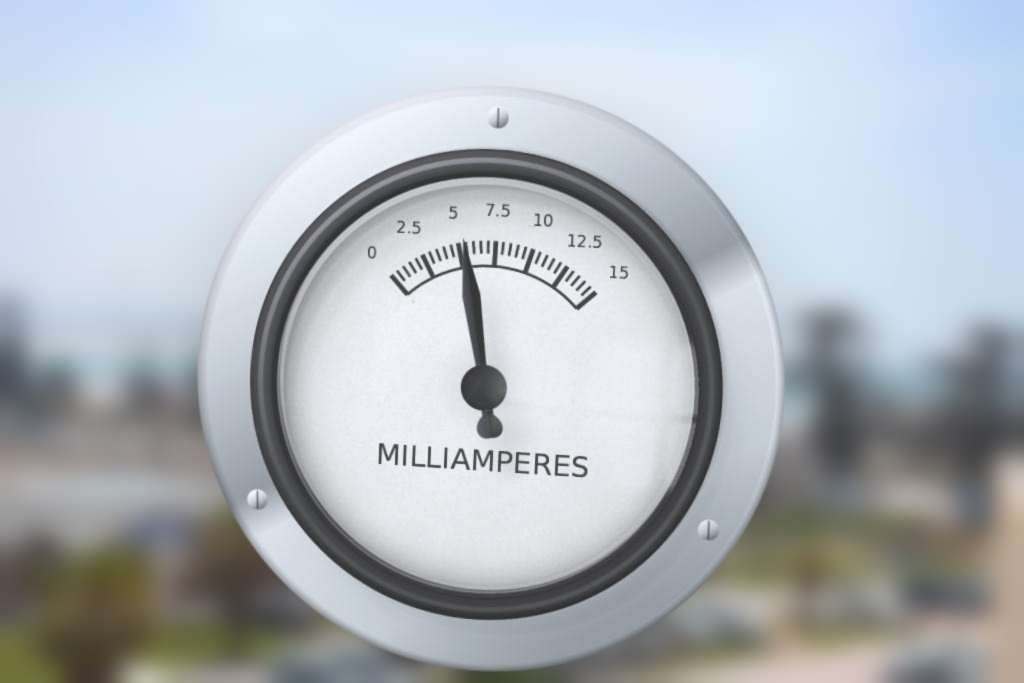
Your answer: 5.5 mA
